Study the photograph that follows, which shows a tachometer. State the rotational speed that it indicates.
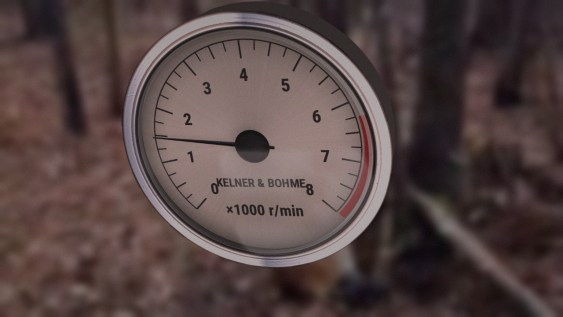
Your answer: 1500 rpm
